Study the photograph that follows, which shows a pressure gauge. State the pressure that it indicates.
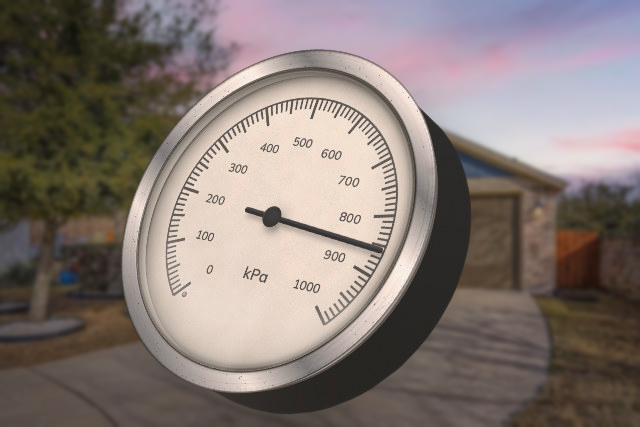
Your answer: 860 kPa
